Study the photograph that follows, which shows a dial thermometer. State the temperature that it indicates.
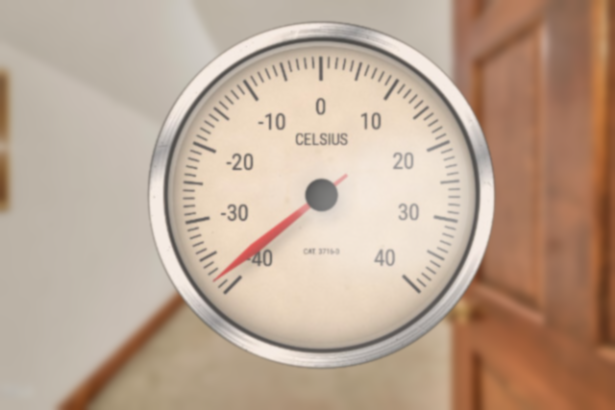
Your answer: -38 °C
